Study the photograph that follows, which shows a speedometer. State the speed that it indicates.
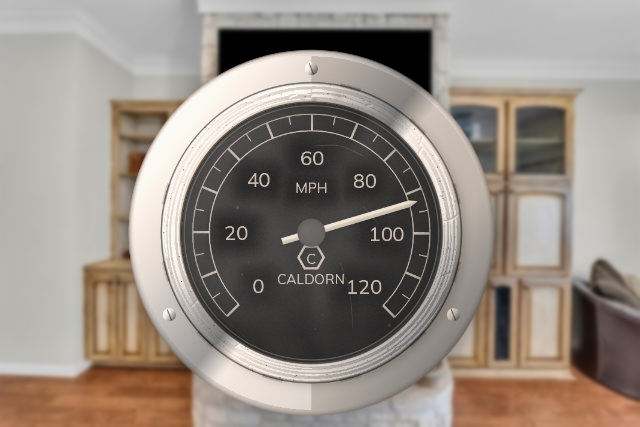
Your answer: 92.5 mph
